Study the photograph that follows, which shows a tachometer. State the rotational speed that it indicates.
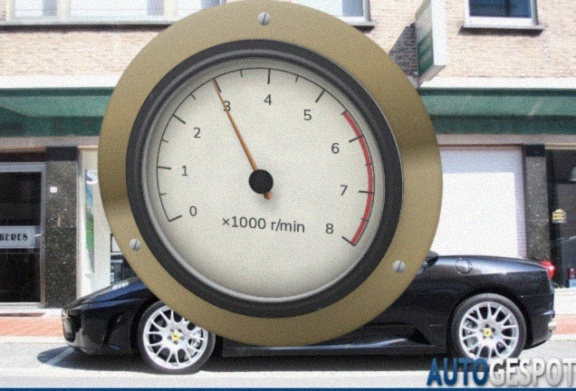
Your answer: 3000 rpm
